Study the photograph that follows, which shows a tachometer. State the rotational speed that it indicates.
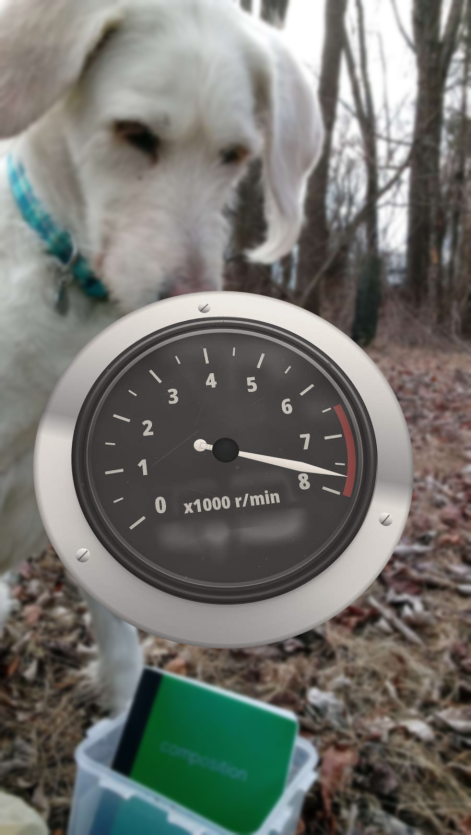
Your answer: 7750 rpm
